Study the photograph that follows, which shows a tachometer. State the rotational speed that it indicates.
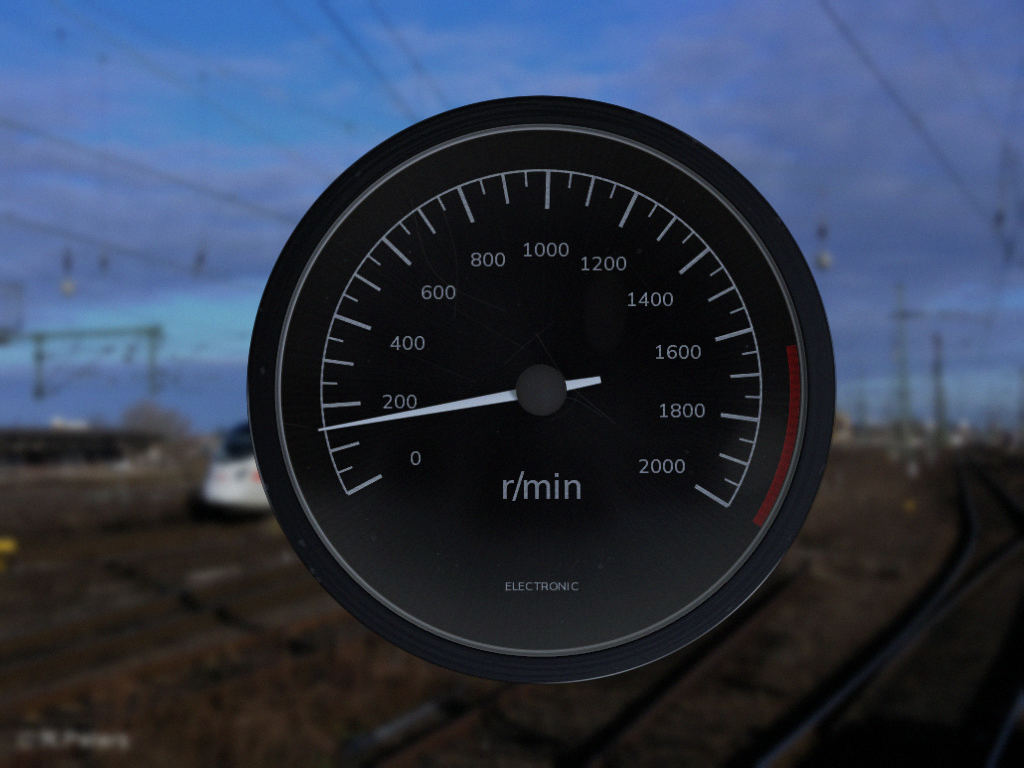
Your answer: 150 rpm
